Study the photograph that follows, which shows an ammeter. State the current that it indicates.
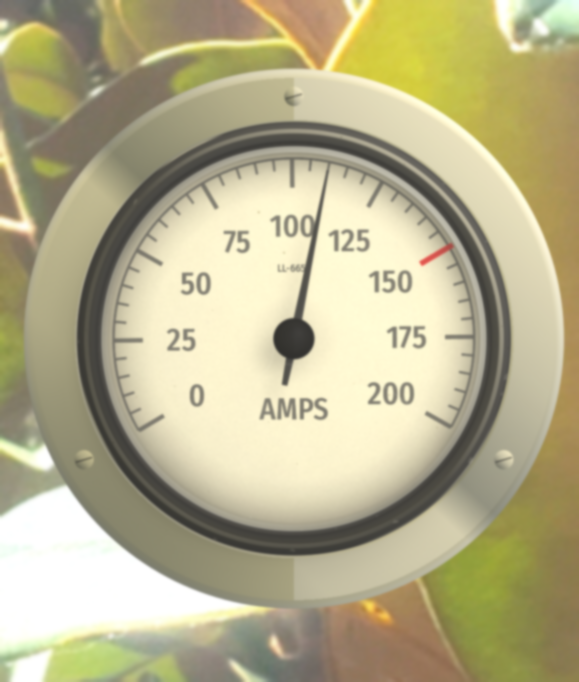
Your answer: 110 A
